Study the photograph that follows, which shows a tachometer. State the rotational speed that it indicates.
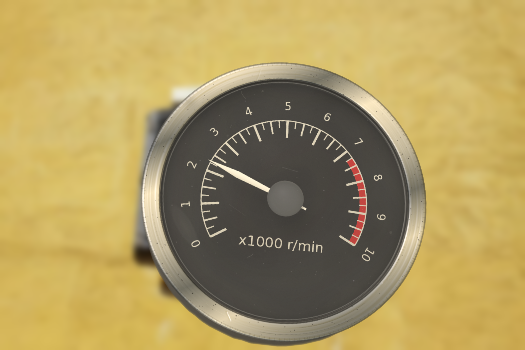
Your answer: 2250 rpm
